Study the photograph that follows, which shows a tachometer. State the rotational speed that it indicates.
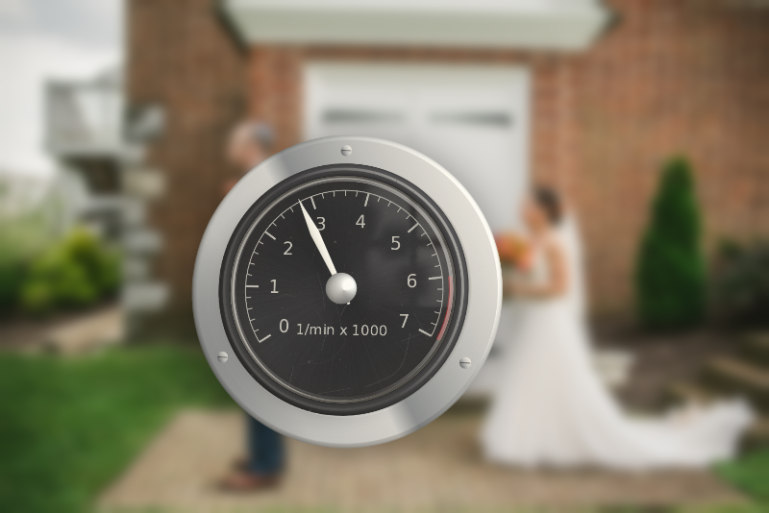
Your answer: 2800 rpm
